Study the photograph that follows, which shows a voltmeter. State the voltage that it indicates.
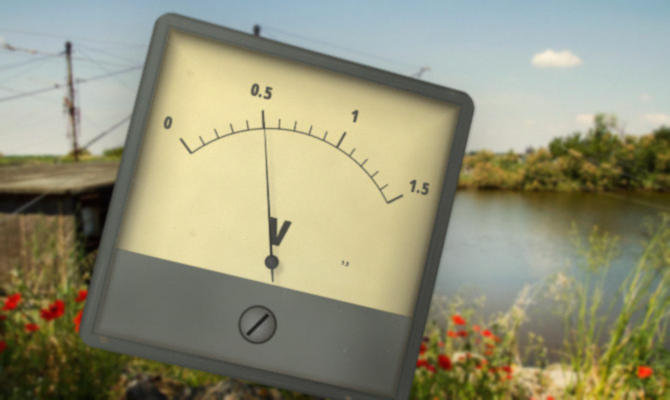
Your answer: 0.5 V
